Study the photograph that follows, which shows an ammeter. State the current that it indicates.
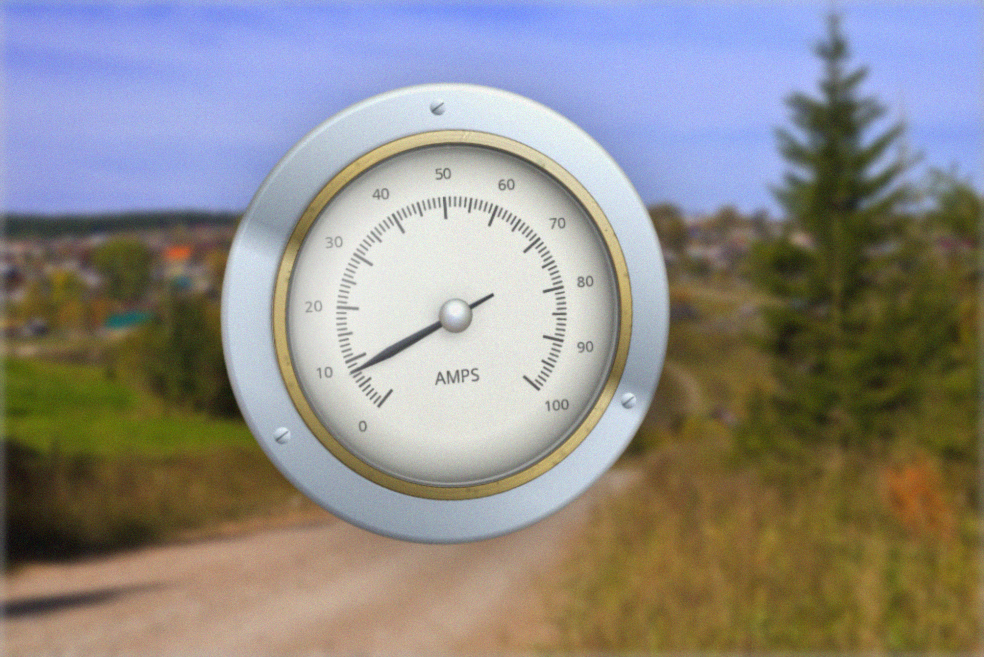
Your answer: 8 A
